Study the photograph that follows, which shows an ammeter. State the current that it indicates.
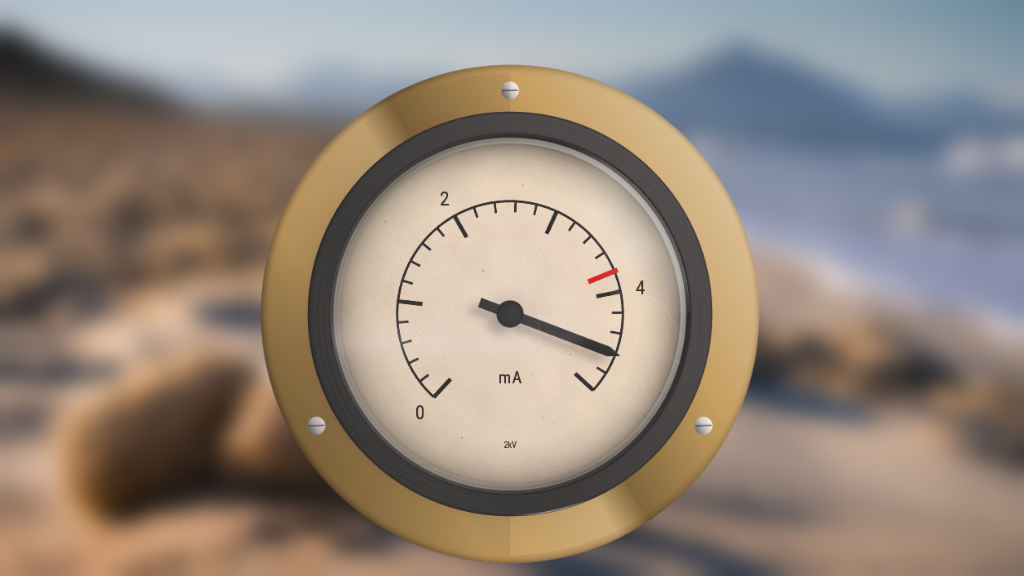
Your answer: 4.6 mA
